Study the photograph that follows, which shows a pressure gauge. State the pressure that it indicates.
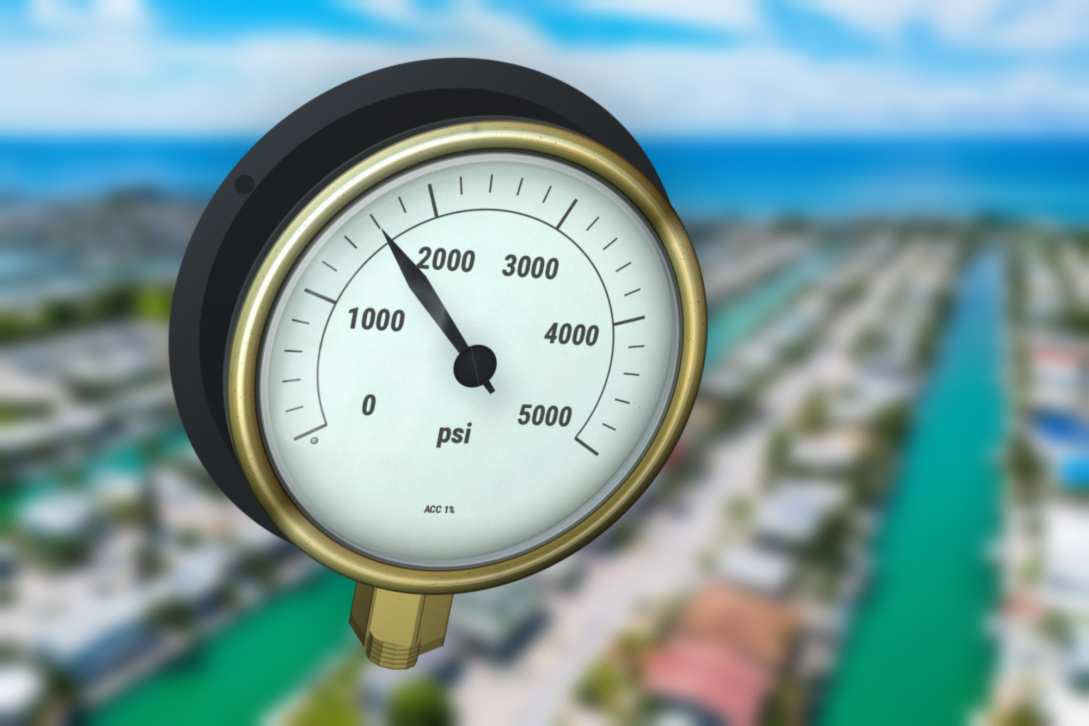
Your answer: 1600 psi
